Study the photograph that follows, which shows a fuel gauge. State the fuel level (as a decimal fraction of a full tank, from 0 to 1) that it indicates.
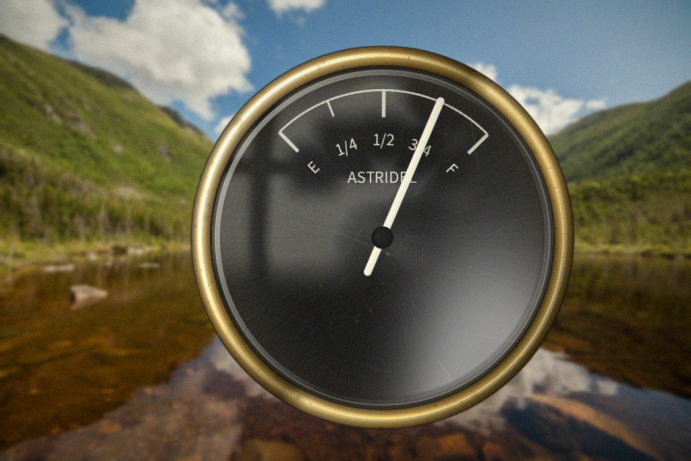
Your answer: 0.75
